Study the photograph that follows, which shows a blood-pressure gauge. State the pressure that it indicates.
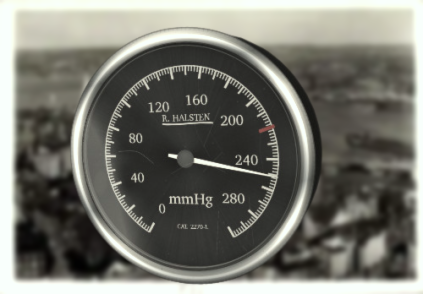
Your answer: 250 mmHg
